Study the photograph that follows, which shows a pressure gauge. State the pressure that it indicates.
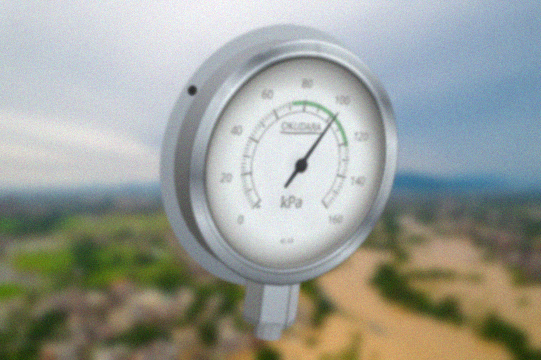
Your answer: 100 kPa
